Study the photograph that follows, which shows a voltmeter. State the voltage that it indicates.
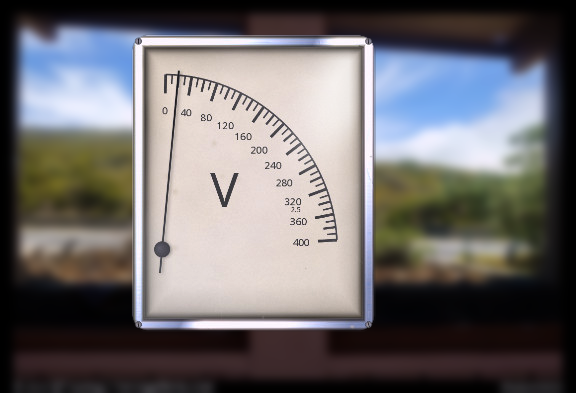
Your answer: 20 V
